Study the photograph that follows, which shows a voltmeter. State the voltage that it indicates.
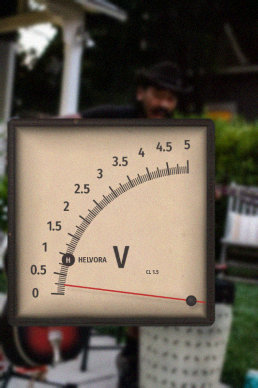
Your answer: 0.25 V
